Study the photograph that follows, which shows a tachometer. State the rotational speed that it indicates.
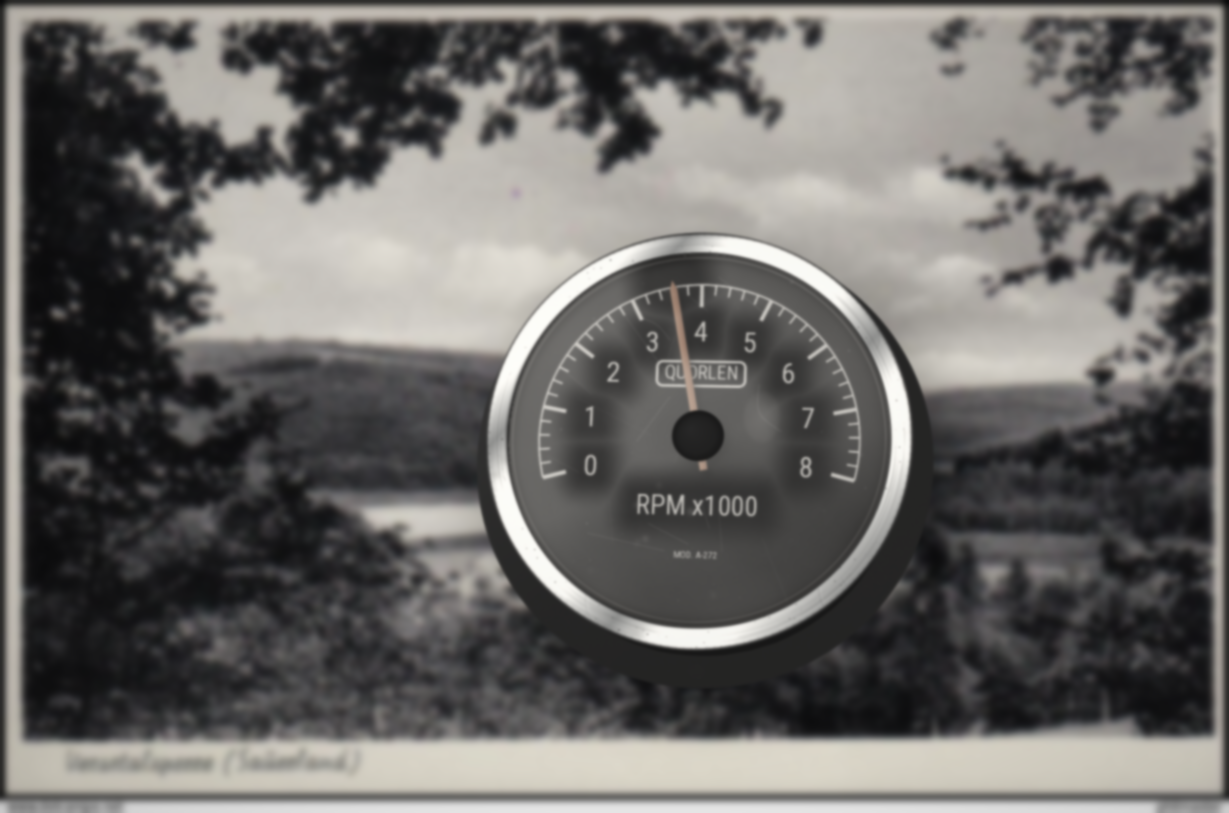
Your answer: 3600 rpm
